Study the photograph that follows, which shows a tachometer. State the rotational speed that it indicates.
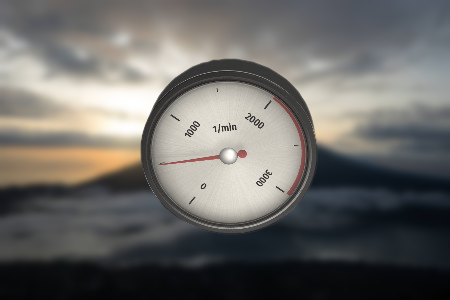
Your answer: 500 rpm
